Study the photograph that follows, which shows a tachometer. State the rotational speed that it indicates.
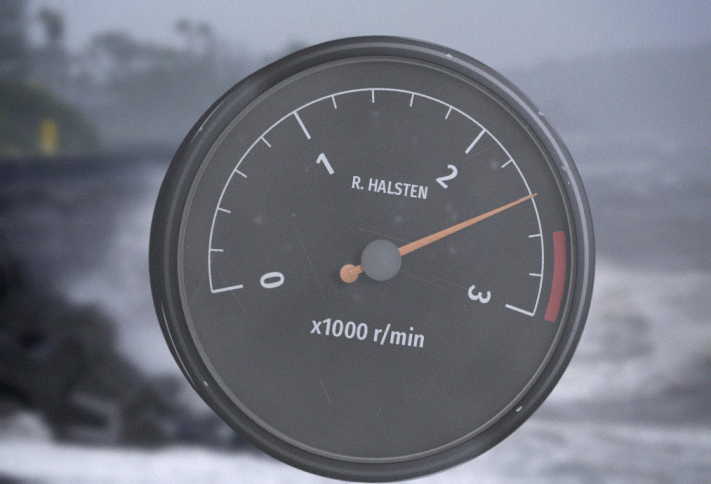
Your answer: 2400 rpm
